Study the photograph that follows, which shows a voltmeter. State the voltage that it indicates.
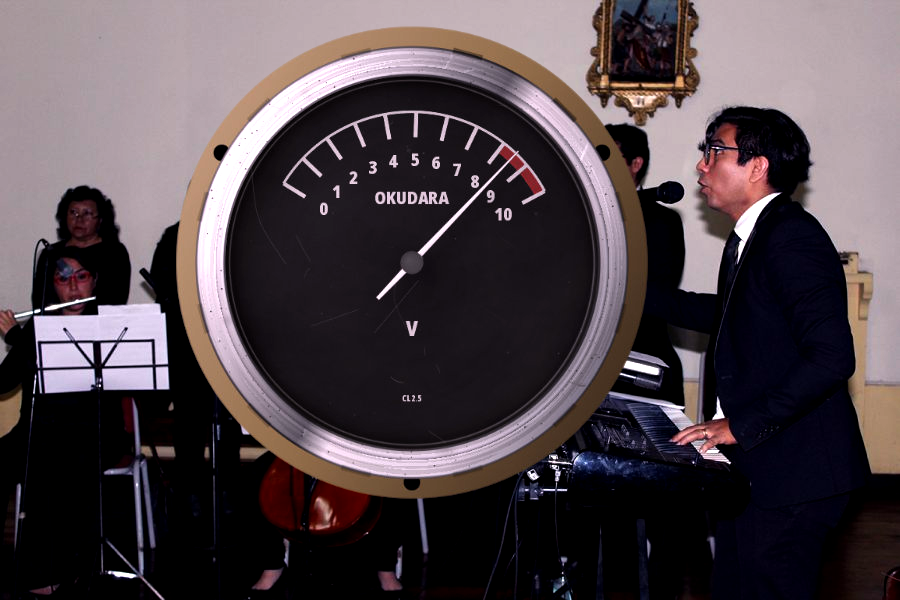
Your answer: 8.5 V
